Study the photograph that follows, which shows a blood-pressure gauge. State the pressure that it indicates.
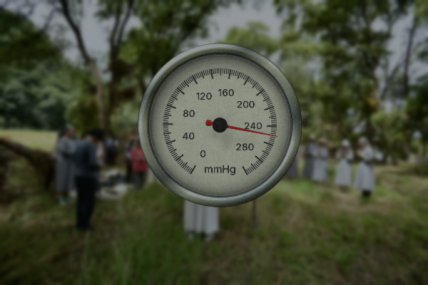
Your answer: 250 mmHg
